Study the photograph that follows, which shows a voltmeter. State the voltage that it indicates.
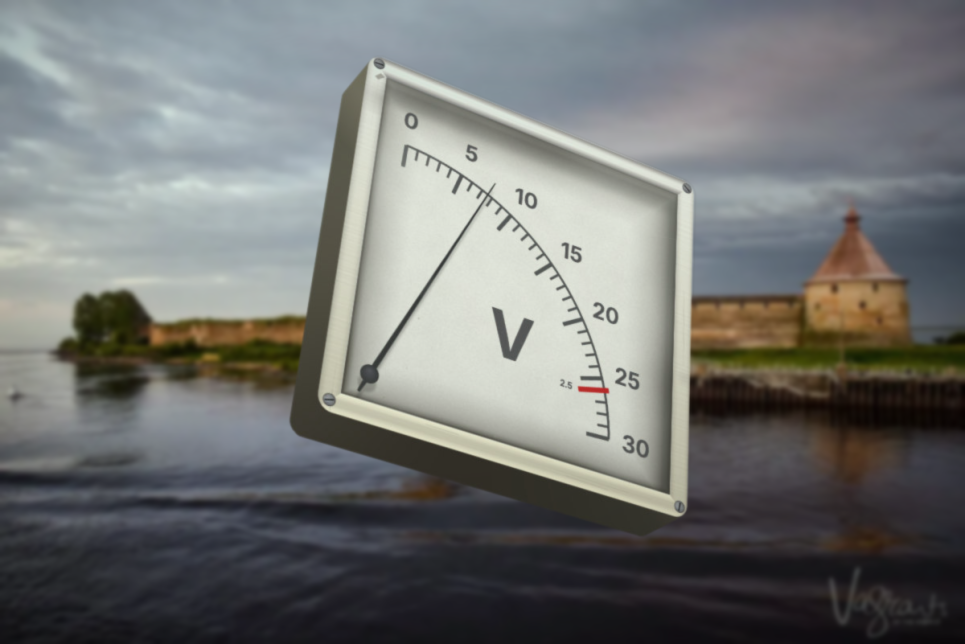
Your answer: 7.5 V
